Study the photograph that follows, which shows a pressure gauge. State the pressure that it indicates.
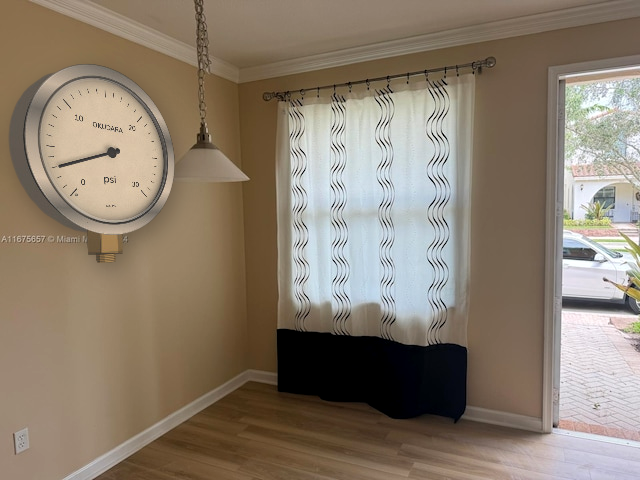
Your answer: 3 psi
